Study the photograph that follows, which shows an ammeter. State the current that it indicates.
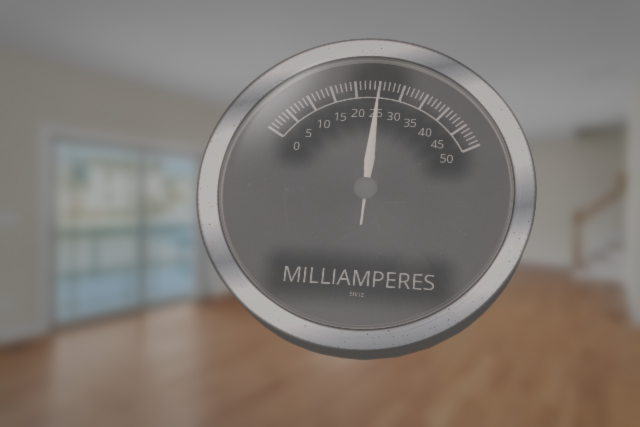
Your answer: 25 mA
